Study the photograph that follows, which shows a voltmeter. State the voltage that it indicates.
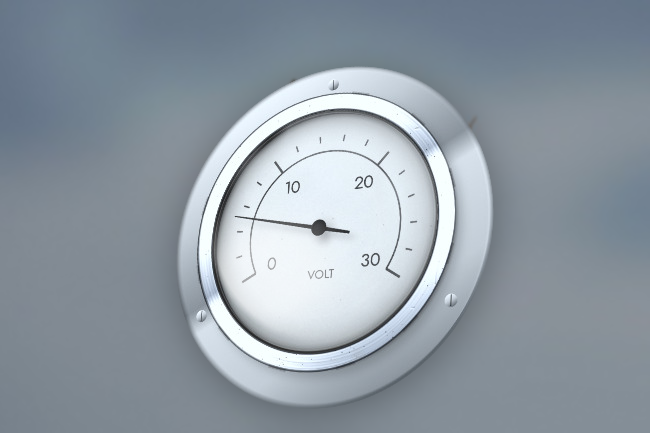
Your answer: 5 V
